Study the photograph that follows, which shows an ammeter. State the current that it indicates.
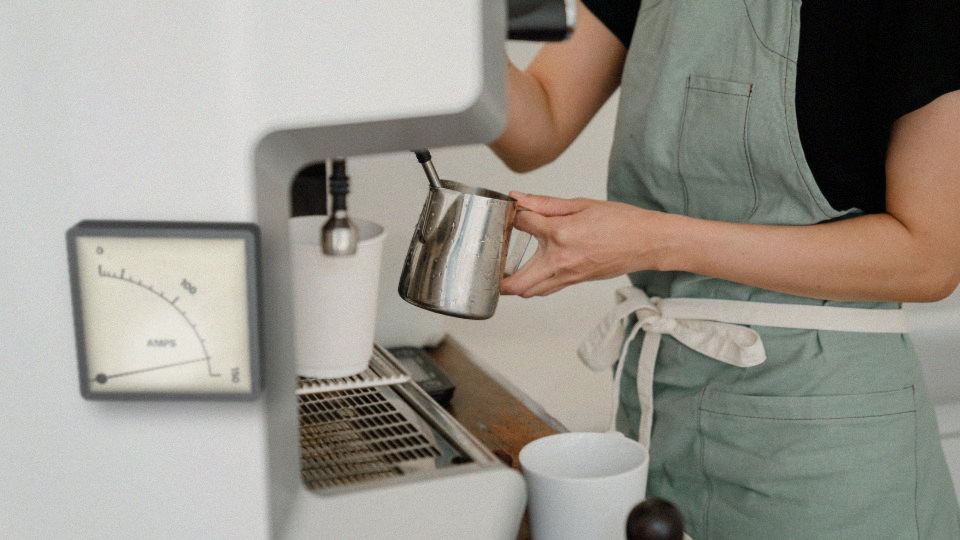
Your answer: 140 A
